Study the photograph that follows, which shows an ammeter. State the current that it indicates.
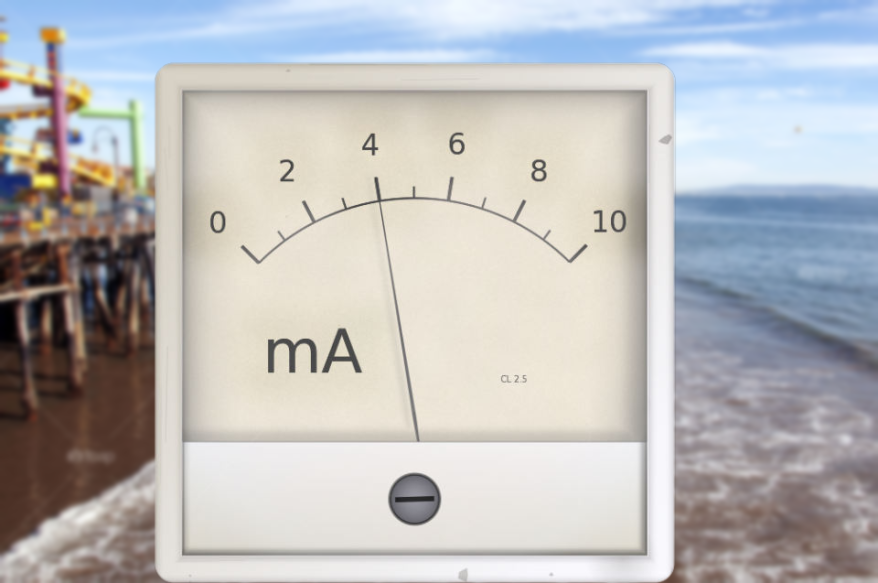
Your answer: 4 mA
